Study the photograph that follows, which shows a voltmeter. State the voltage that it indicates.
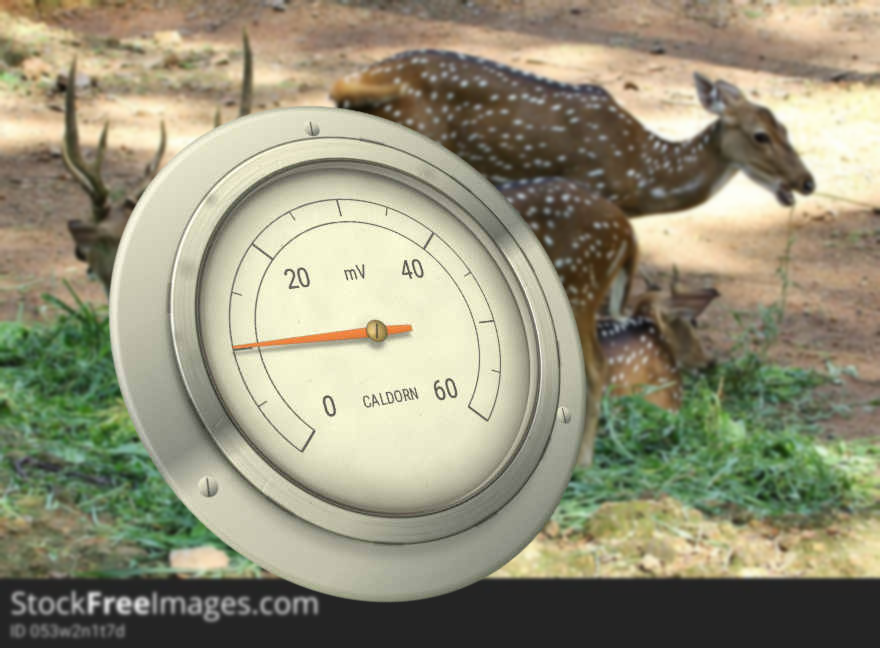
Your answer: 10 mV
